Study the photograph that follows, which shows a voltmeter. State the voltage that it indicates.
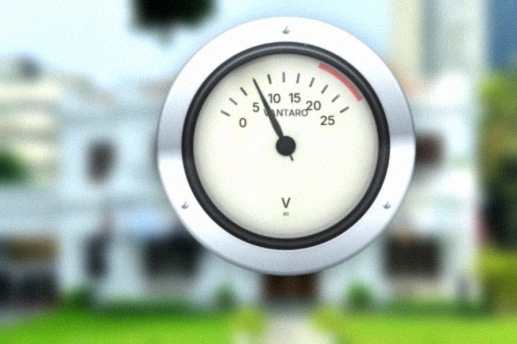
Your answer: 7.5 V
